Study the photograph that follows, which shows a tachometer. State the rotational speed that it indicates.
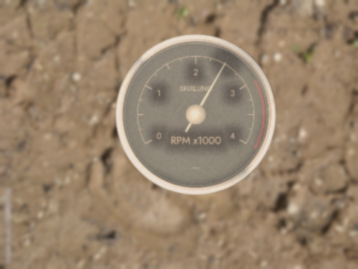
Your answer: 2500 rpm
